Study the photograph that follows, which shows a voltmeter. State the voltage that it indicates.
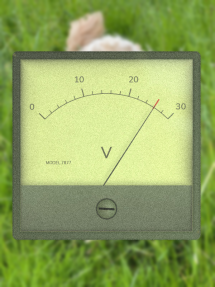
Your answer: 26 V
